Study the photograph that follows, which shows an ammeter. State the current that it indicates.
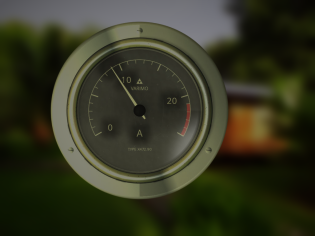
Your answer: 9 A
